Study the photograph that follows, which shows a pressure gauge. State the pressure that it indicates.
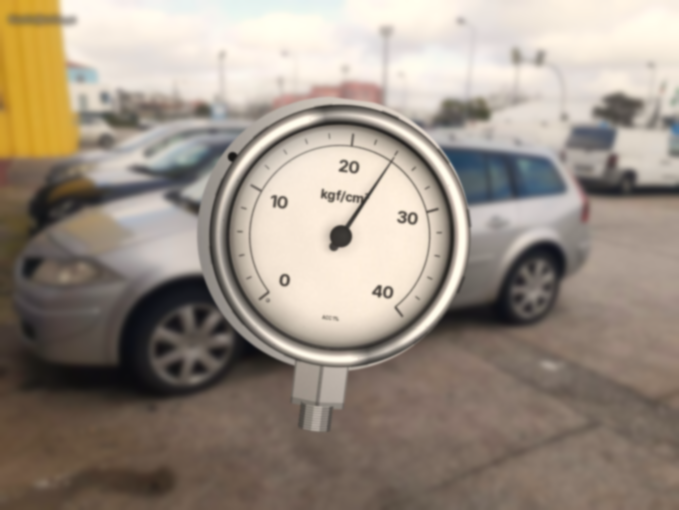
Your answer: 24 kg/cm²
